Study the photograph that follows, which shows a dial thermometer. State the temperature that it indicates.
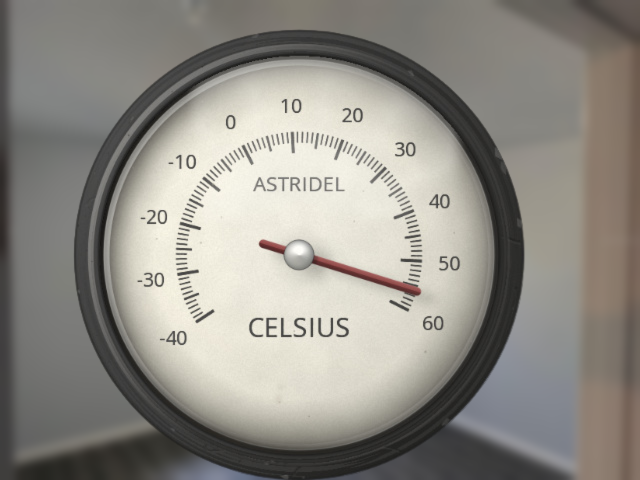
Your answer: 56 °C
